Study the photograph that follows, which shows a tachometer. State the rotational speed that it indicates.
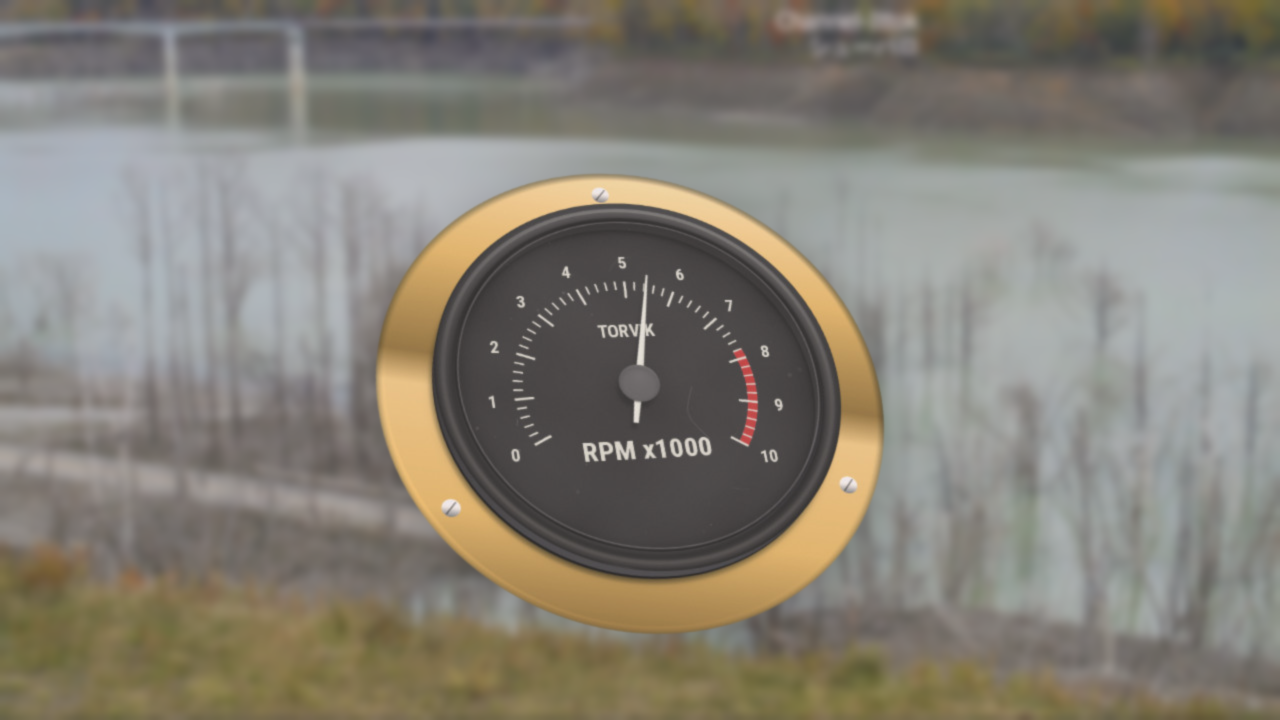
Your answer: 5400 rpm
